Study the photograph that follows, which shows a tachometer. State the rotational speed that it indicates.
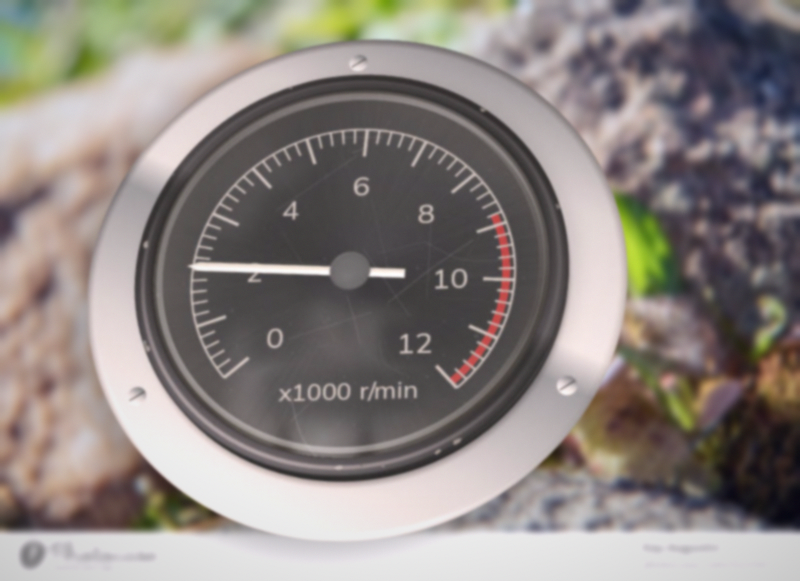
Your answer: 2000 rpm
